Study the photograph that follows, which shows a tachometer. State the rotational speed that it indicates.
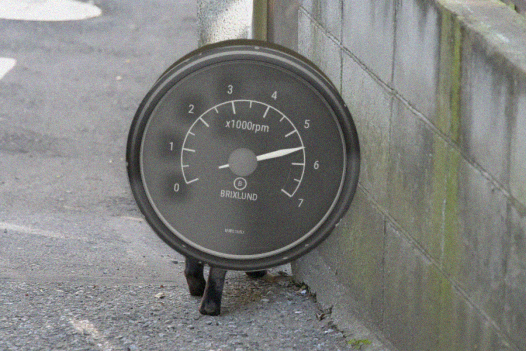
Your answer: 5500 rpm
